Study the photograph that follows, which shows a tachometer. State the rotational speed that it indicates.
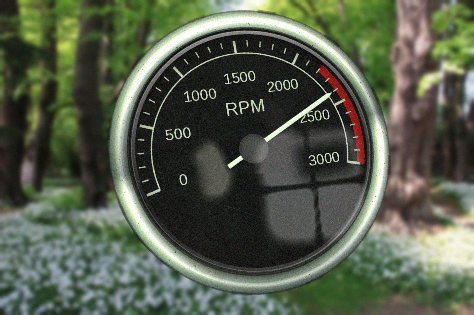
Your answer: 2400 rpm
